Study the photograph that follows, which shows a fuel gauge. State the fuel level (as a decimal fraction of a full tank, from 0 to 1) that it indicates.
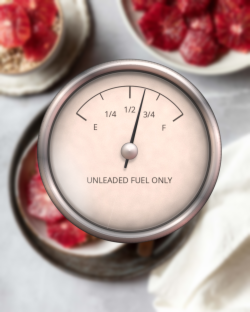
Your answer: 0.625
